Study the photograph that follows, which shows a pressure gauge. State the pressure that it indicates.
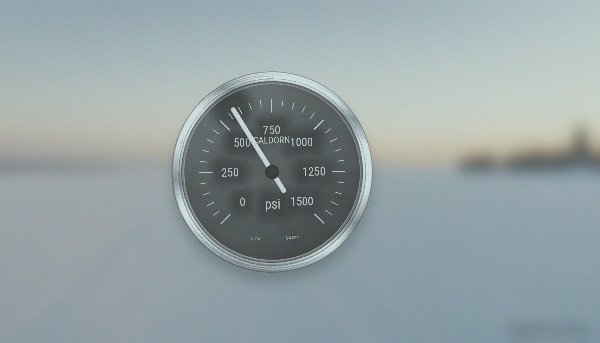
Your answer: 575 psi
